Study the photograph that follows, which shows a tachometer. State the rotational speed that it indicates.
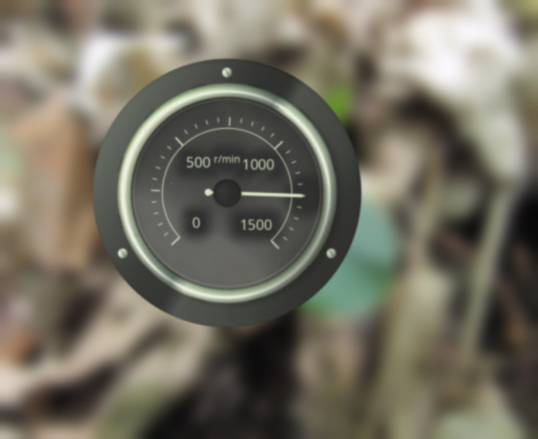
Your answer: 1250 rpm
